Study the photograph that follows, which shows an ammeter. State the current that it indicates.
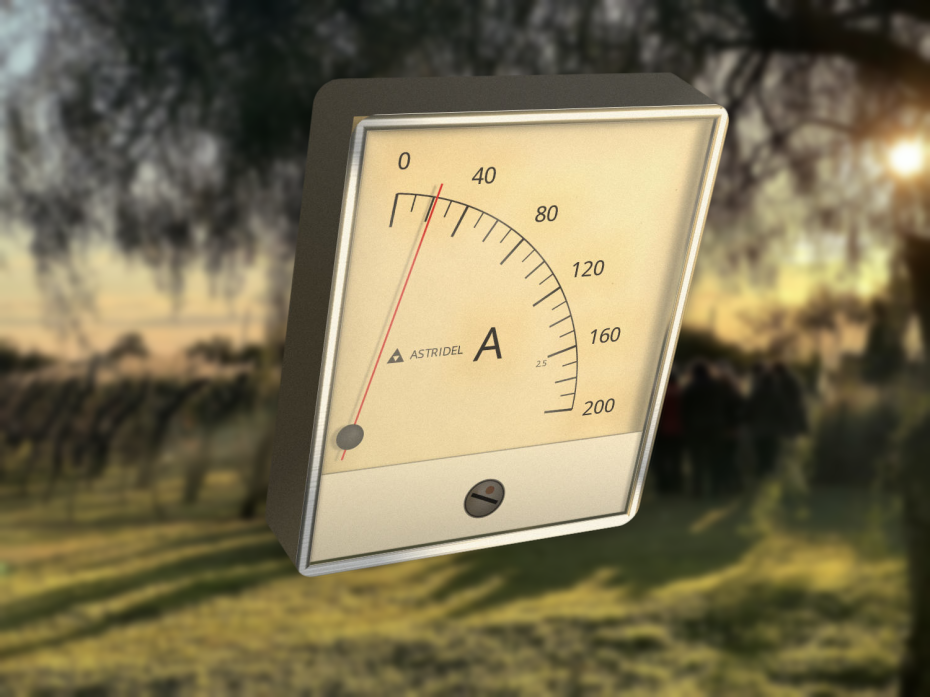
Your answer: 20 A
